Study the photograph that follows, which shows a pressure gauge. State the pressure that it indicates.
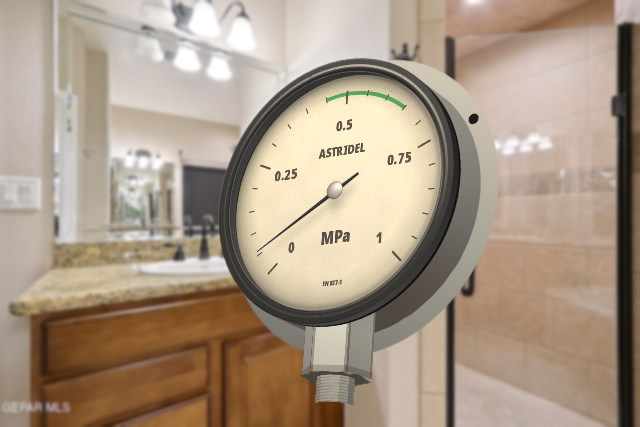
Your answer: 0.05 MPa
